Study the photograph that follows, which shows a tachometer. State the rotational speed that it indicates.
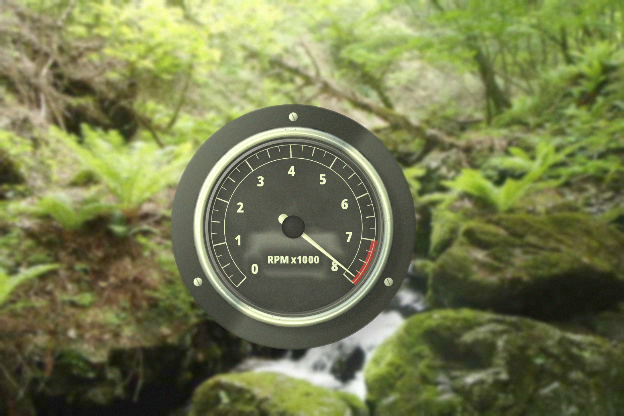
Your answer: 7875 rpm
